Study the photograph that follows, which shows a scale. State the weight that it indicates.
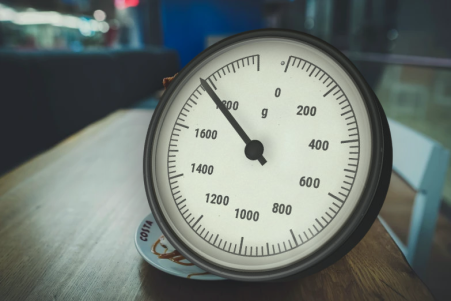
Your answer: 1780 g
